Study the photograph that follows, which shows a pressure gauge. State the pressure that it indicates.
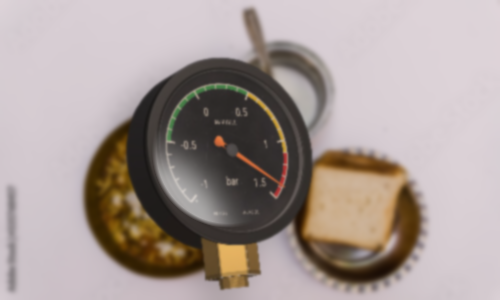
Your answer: 1.4 bar
